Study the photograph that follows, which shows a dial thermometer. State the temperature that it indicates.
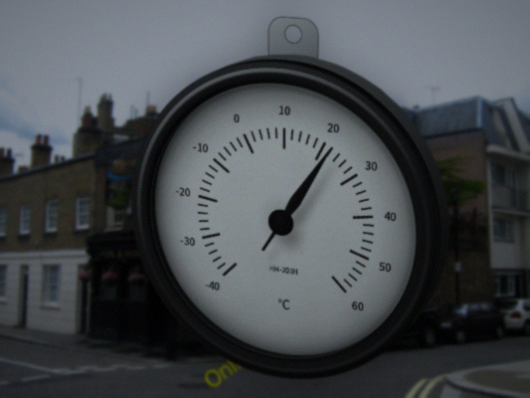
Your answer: 22 °C
